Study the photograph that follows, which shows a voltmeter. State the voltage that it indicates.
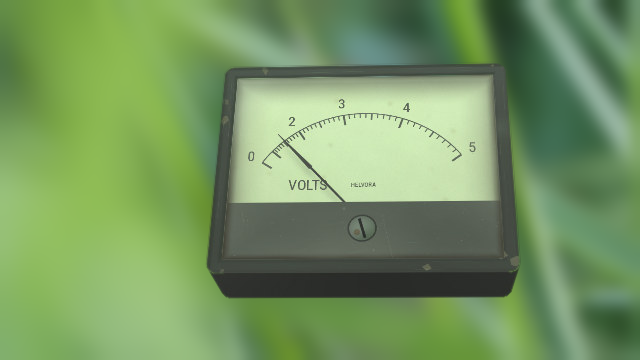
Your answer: 1.5 V
